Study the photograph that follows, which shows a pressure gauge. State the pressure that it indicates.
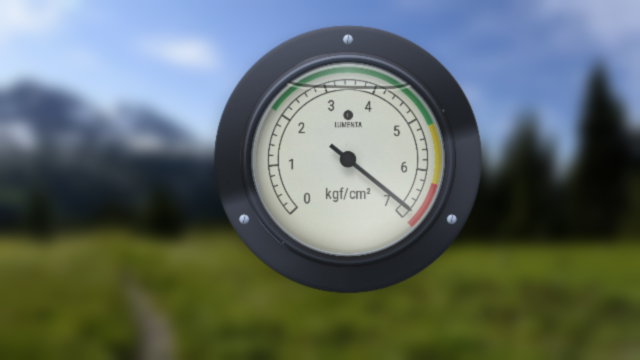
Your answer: 6.8 kg/cm²
